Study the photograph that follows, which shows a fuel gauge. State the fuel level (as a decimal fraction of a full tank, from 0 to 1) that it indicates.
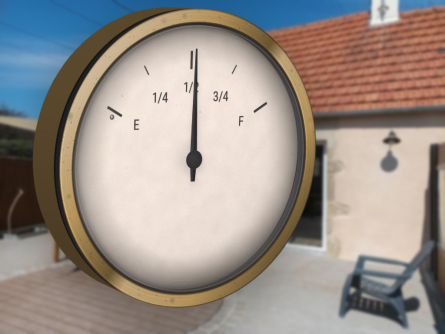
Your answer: 0.5
